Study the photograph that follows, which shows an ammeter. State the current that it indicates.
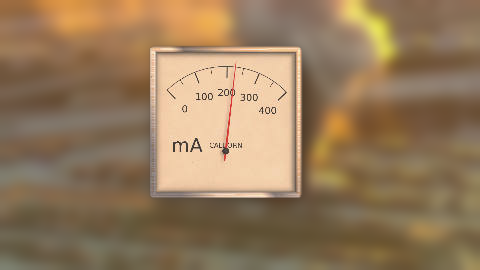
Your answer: 225 mA
